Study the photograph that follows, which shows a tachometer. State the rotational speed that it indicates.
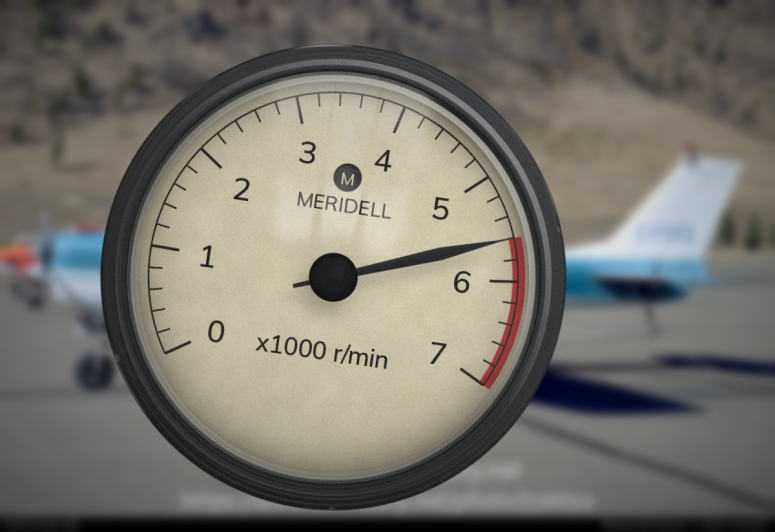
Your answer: 5600 rpm
